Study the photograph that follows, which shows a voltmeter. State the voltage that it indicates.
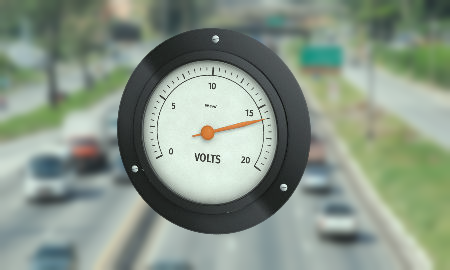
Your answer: 16 V
